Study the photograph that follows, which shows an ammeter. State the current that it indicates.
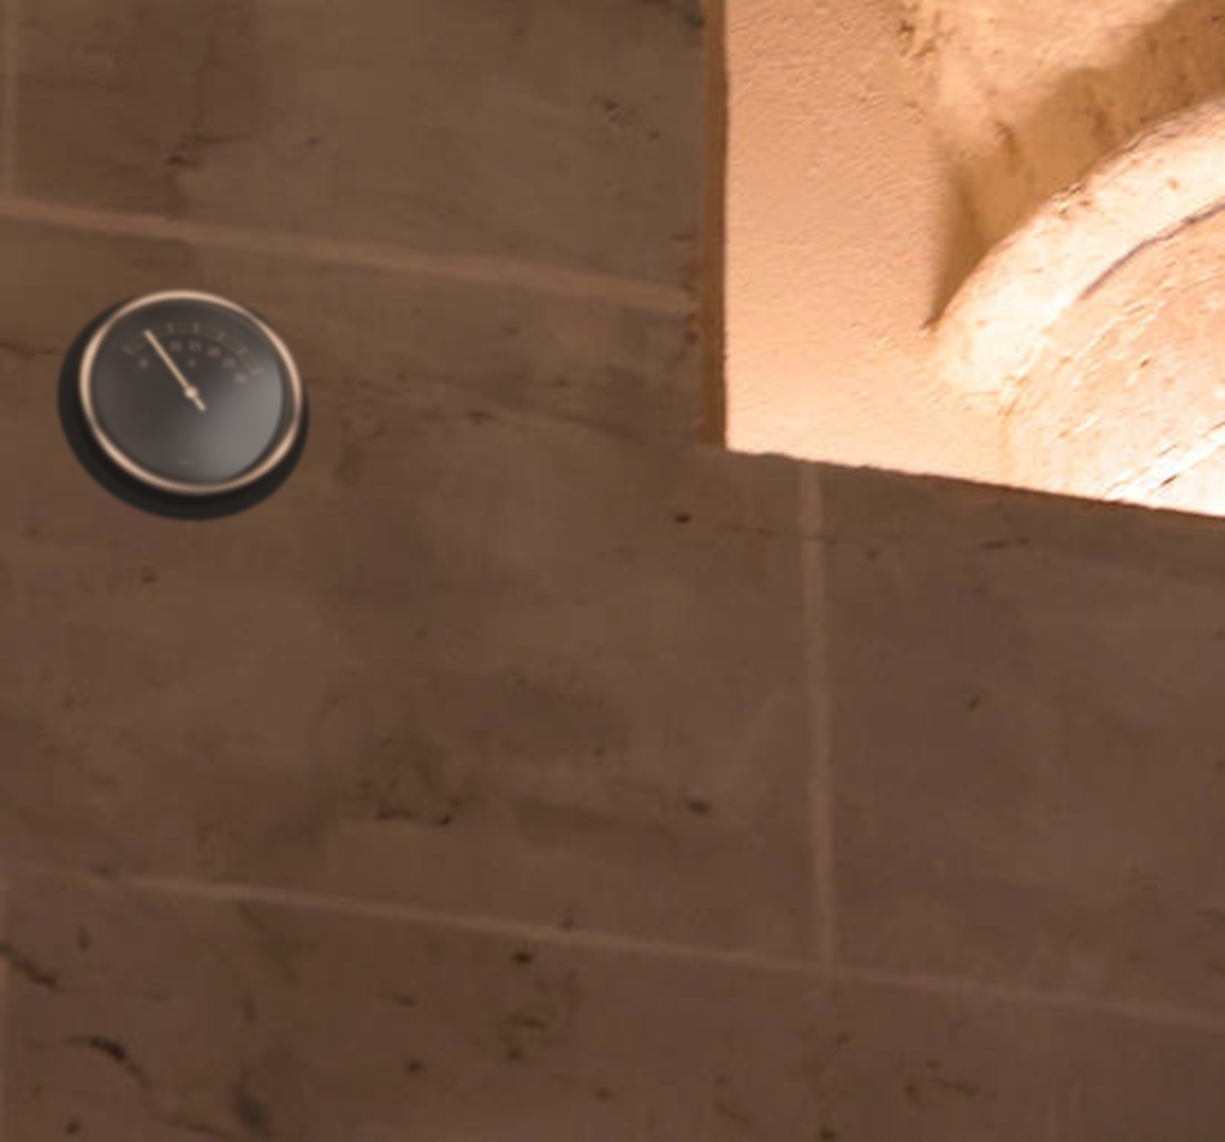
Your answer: 5 A
